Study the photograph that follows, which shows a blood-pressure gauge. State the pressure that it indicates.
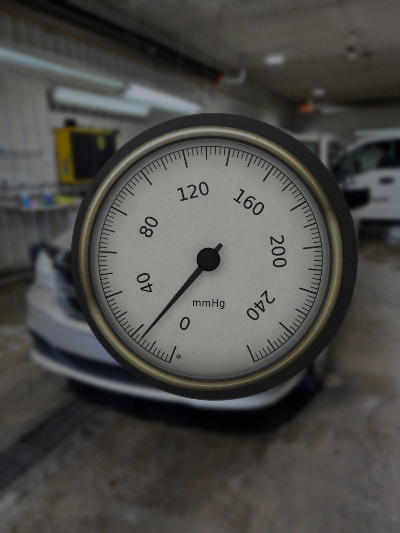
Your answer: 16 mmHg
